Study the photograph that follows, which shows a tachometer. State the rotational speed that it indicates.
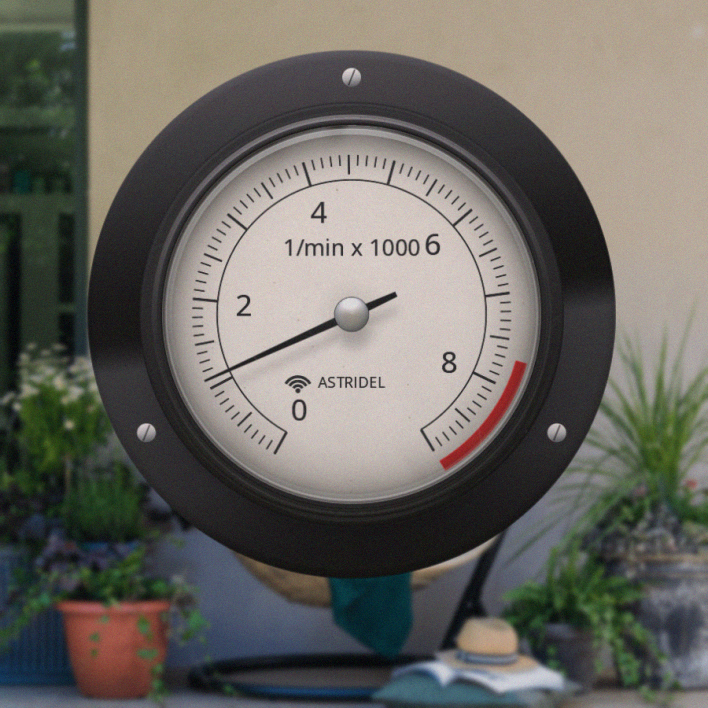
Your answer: 1100 rpm
